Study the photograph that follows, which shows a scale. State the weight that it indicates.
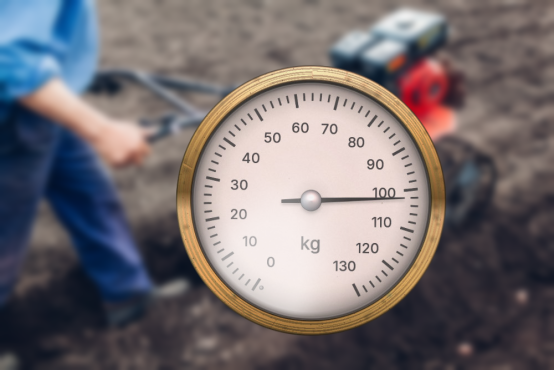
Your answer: 102 kg
